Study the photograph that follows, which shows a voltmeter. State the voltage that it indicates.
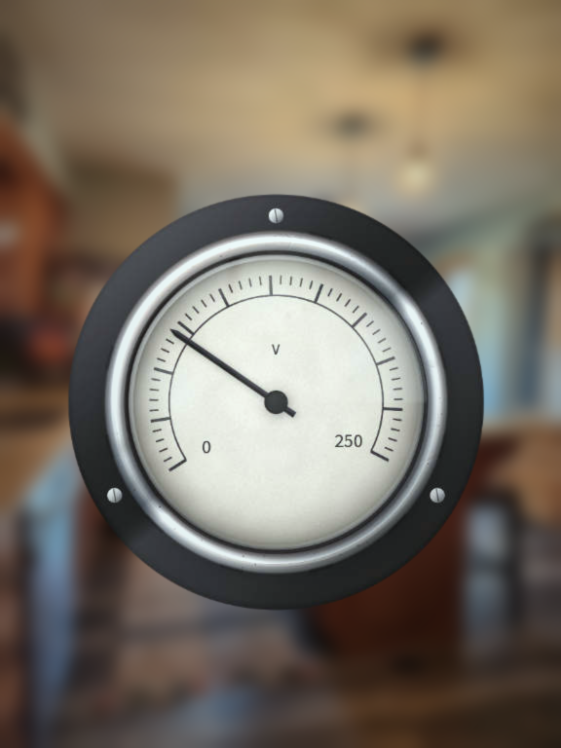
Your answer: 70 V
